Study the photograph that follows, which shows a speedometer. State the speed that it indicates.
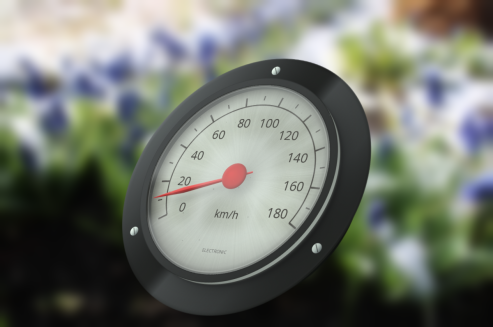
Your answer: 10 km/h
